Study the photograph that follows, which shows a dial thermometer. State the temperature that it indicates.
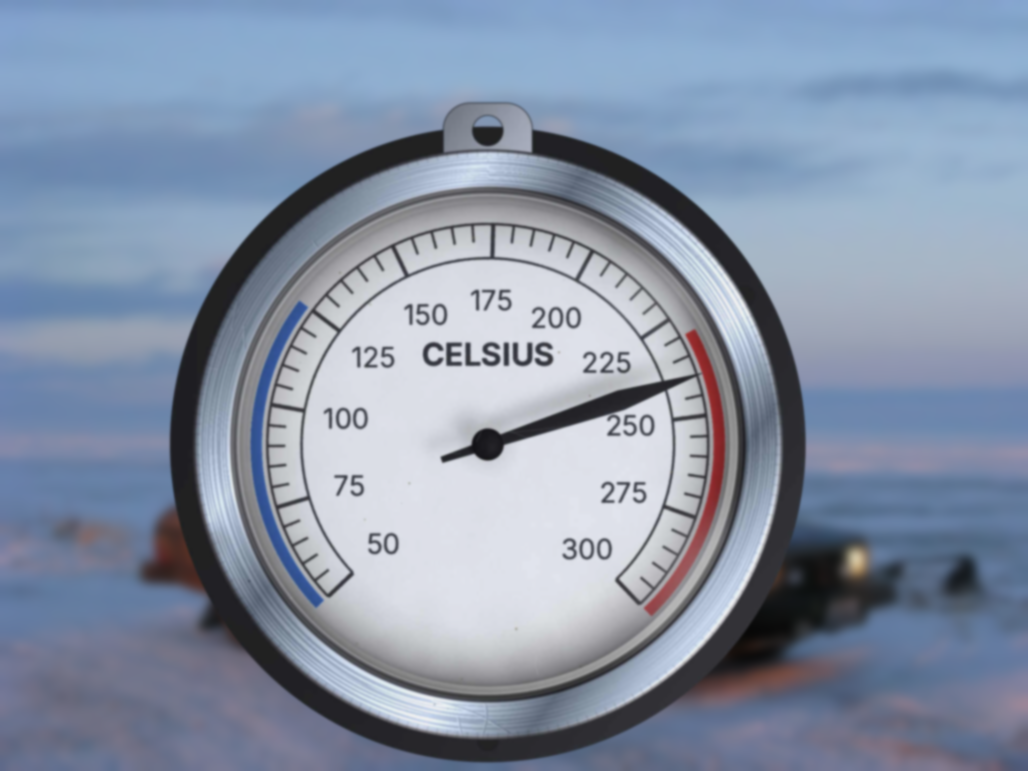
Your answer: 240 °C
